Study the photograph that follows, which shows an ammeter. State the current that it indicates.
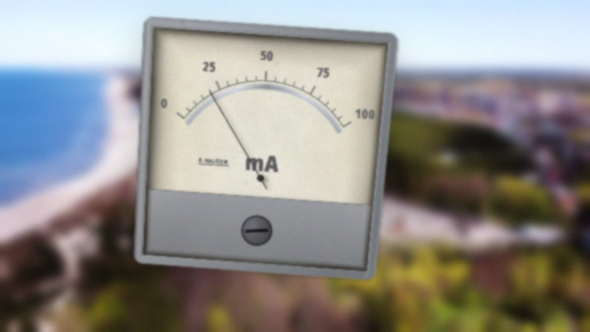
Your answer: 20 mA
